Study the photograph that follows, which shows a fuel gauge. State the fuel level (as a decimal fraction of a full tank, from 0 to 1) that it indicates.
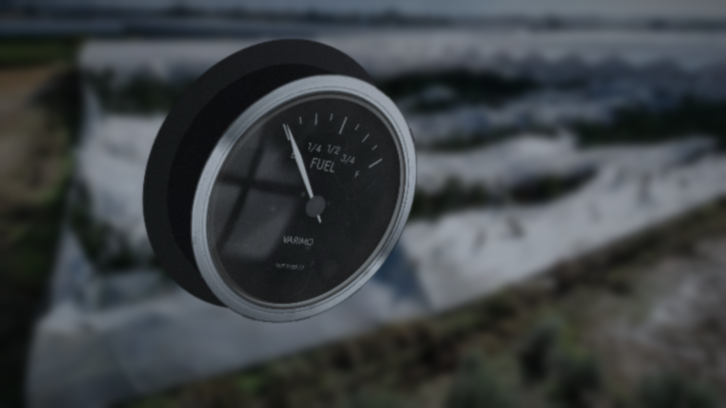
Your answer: 0
